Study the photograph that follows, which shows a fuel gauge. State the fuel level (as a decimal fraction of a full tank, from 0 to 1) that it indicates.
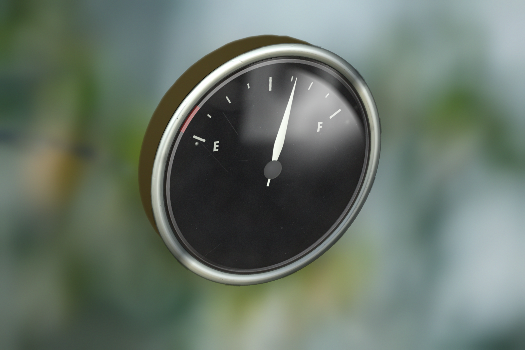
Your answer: 0.625
